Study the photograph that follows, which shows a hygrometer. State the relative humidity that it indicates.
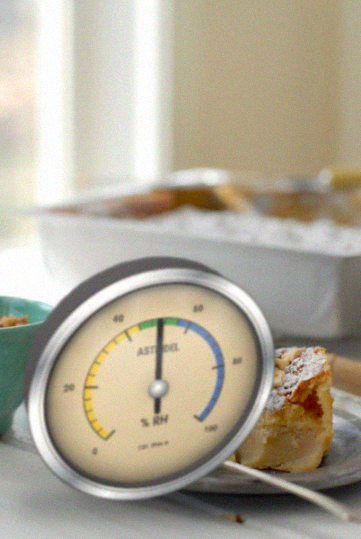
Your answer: 50 %
